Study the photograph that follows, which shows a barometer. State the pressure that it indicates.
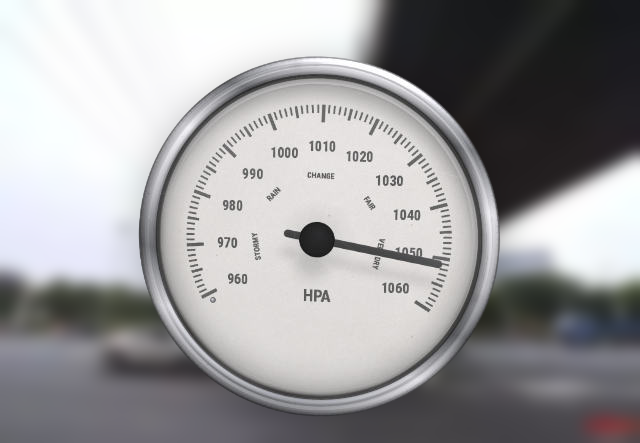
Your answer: 1051 hPa
